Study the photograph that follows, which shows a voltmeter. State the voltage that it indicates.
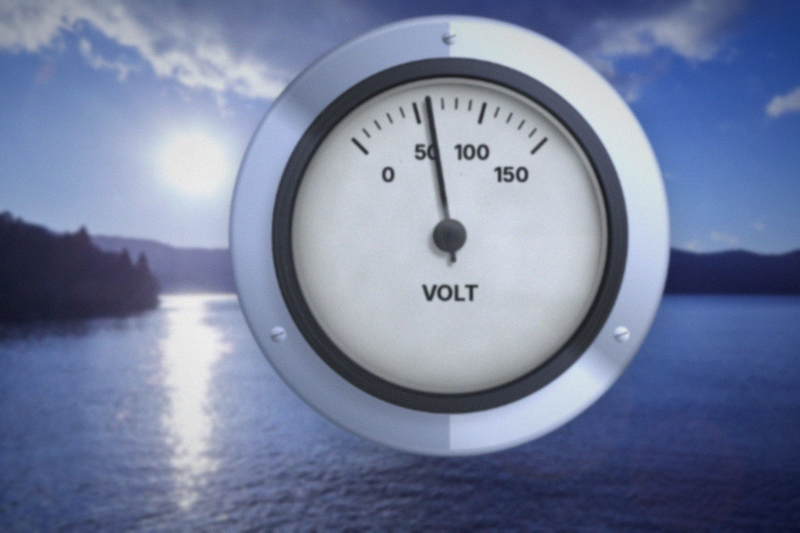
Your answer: 60 V
